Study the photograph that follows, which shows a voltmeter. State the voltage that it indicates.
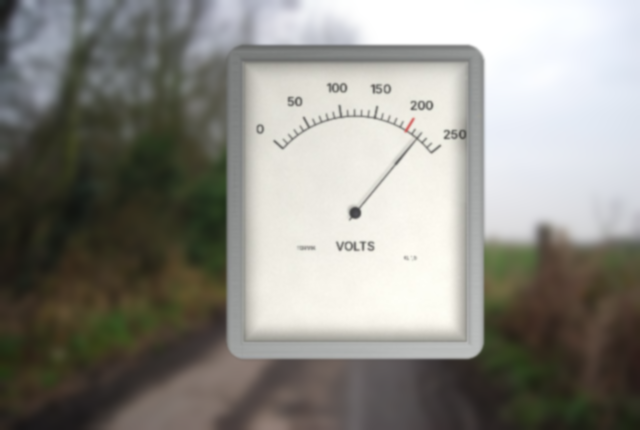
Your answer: 220 V
